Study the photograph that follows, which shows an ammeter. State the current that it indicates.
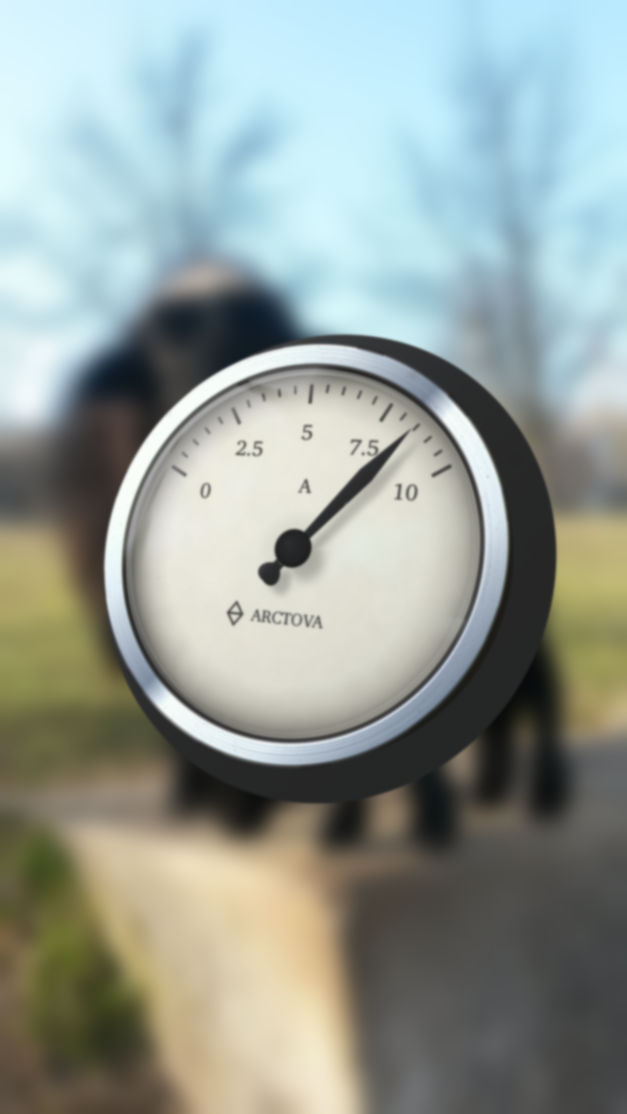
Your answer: 8.5 A
